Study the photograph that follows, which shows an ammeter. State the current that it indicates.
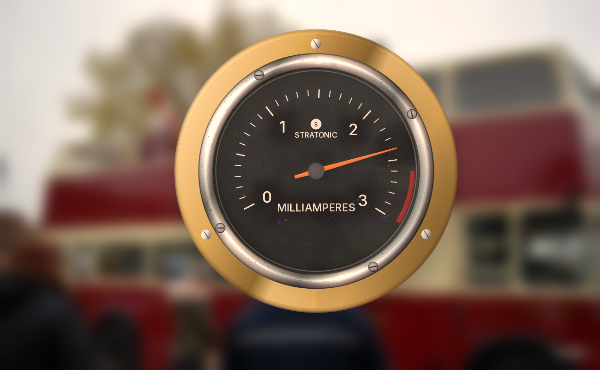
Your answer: 2.4 mA
